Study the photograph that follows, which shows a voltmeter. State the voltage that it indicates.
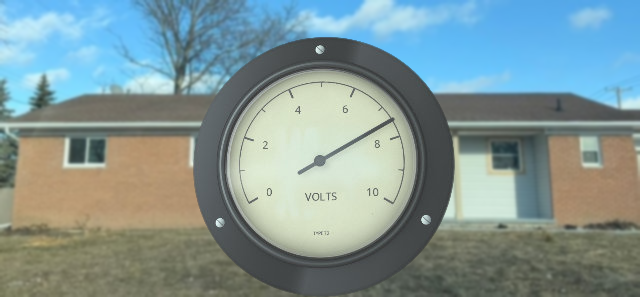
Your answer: 7.5 V
